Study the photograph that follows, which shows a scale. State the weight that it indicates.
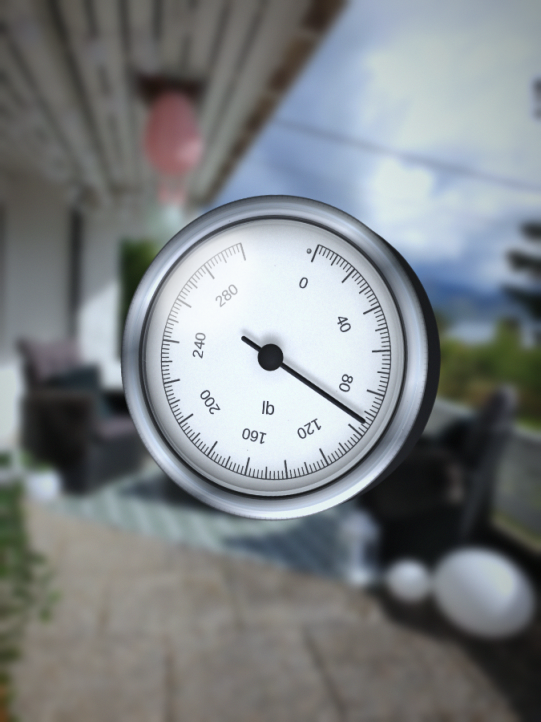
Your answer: 94 lb
